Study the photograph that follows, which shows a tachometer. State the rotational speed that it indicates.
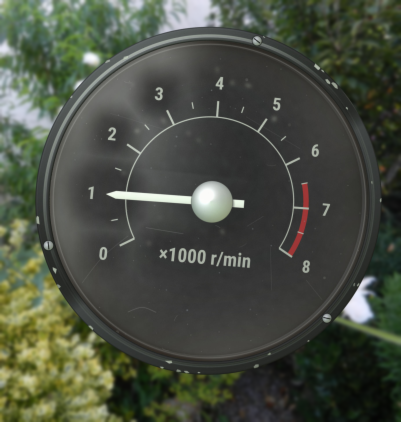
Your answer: 1000 rpm
